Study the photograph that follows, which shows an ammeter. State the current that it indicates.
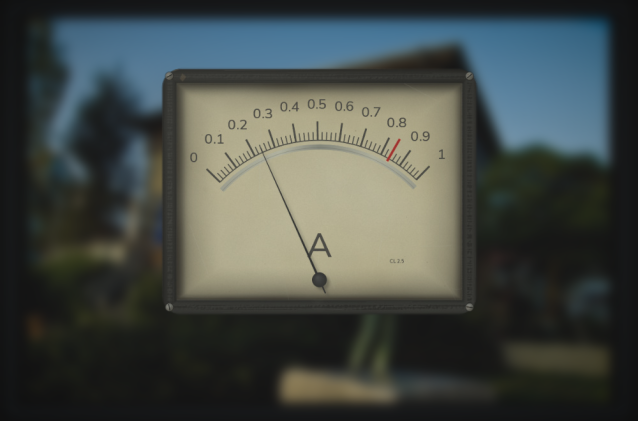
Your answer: 0.24 A
